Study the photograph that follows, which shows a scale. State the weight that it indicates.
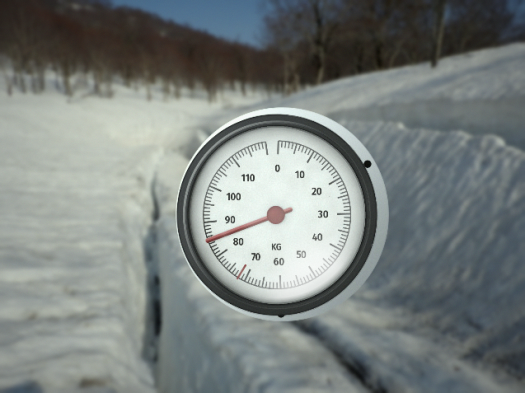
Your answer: 85 kg
